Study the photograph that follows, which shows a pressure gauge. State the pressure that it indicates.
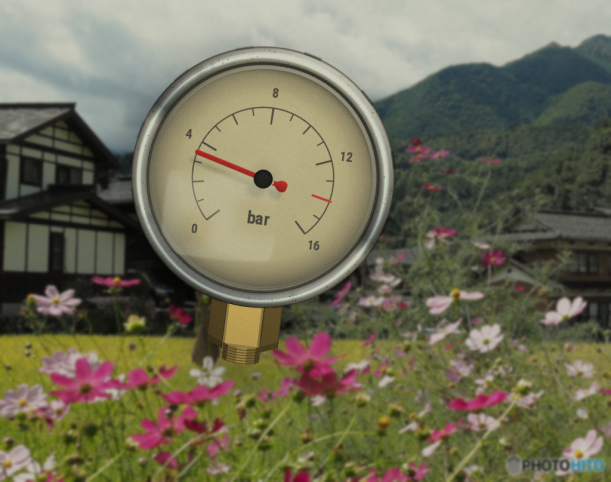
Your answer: 3.5 bar
